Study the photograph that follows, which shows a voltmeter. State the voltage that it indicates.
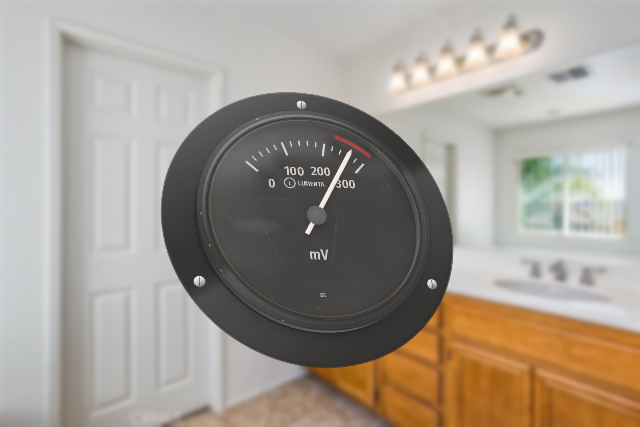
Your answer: 260 mV
